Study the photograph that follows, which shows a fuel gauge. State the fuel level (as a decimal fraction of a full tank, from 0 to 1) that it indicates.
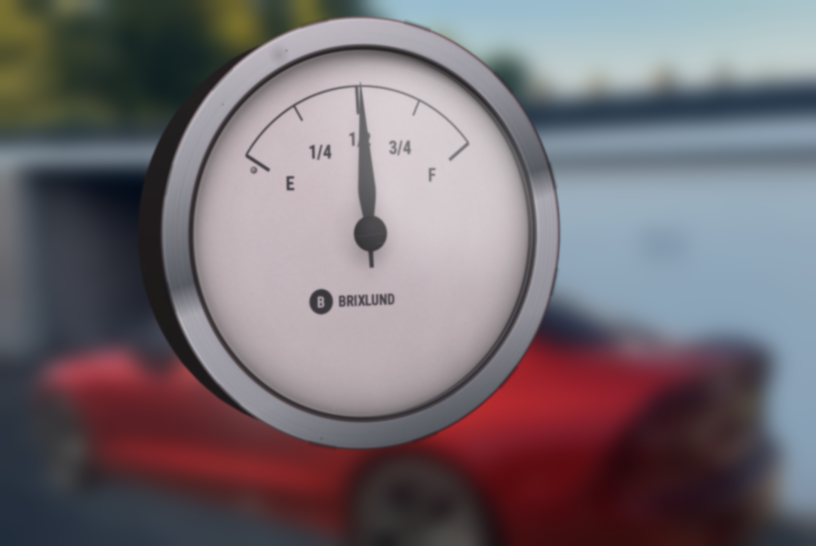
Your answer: 0.5
